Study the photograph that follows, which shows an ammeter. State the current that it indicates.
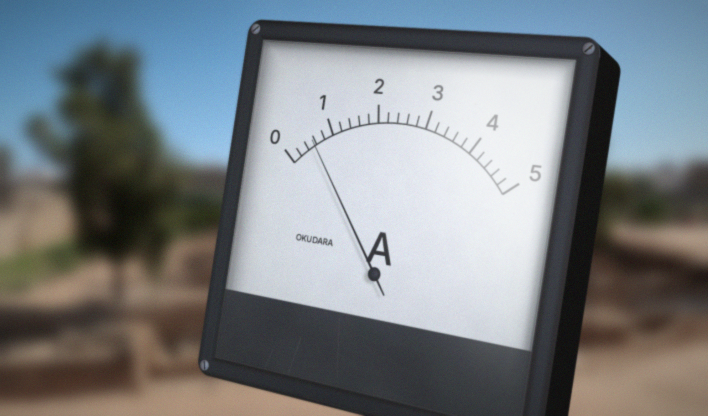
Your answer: 0.6 A
